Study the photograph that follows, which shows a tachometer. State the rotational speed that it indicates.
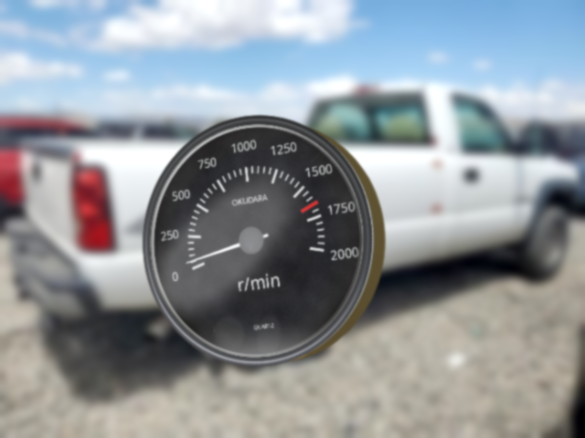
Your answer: 50 rpm
